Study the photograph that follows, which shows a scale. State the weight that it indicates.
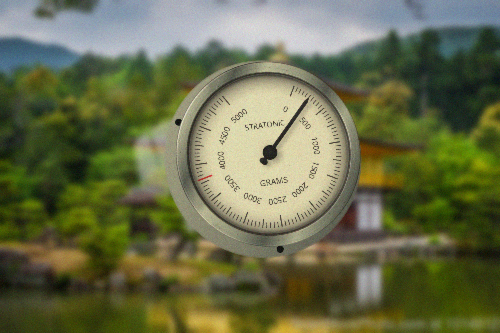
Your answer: 250 g
